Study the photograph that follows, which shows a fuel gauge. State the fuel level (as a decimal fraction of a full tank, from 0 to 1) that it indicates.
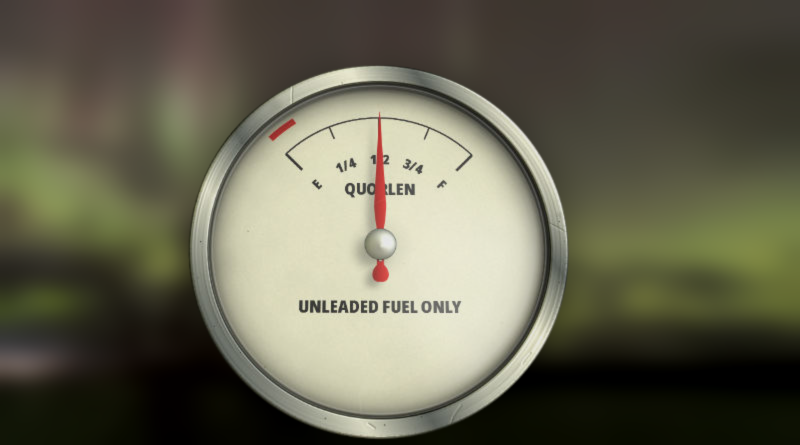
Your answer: 0.5
